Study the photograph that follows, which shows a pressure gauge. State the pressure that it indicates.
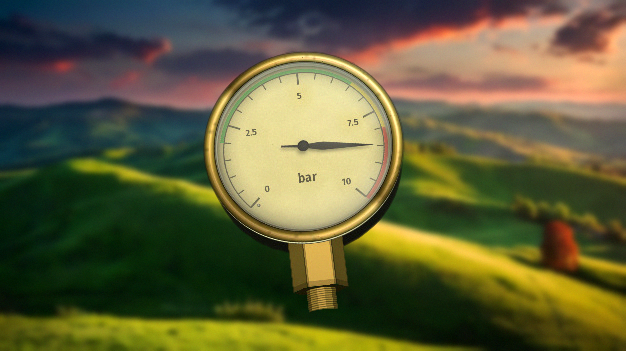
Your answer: 8.5 bar
